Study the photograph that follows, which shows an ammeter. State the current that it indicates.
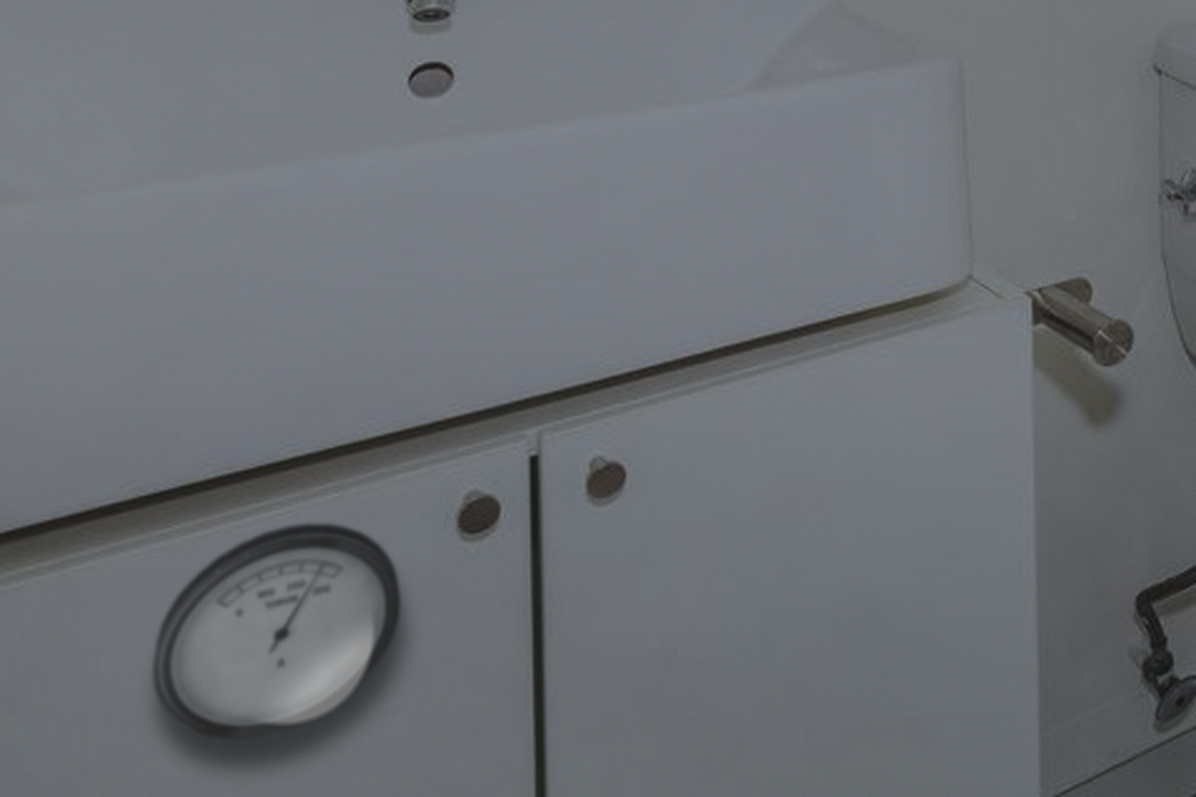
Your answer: 250 A
